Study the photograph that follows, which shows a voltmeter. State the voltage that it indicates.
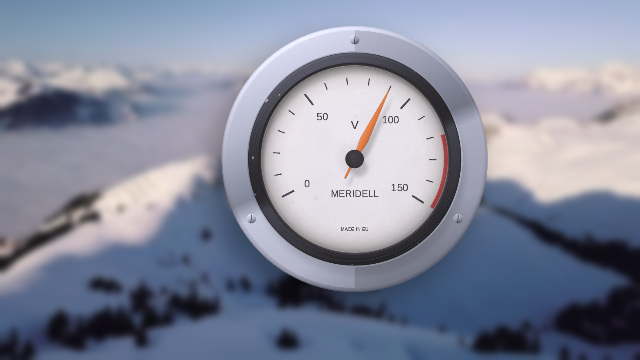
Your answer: 90 V
